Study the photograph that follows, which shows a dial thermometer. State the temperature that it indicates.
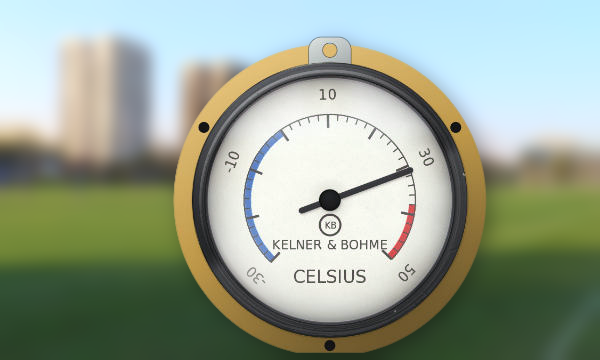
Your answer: 31 °C
